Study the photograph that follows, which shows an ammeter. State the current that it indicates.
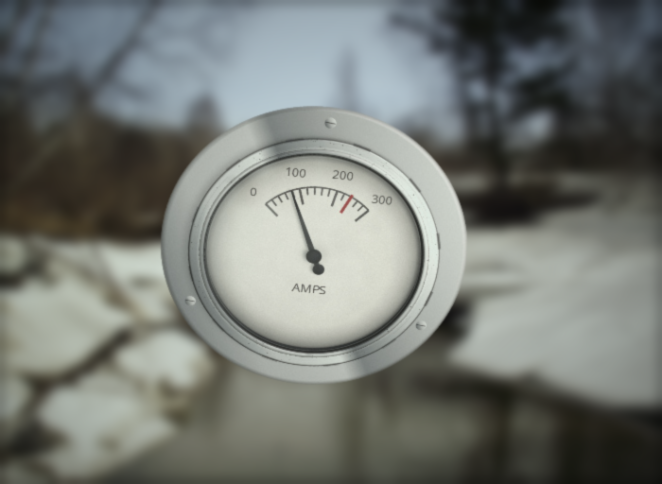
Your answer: 80 A
